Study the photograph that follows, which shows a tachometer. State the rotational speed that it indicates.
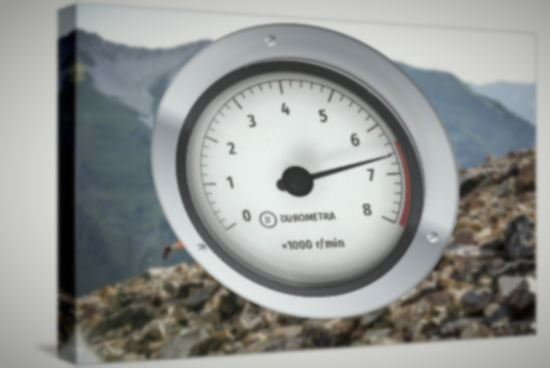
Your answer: 6600 rpm
